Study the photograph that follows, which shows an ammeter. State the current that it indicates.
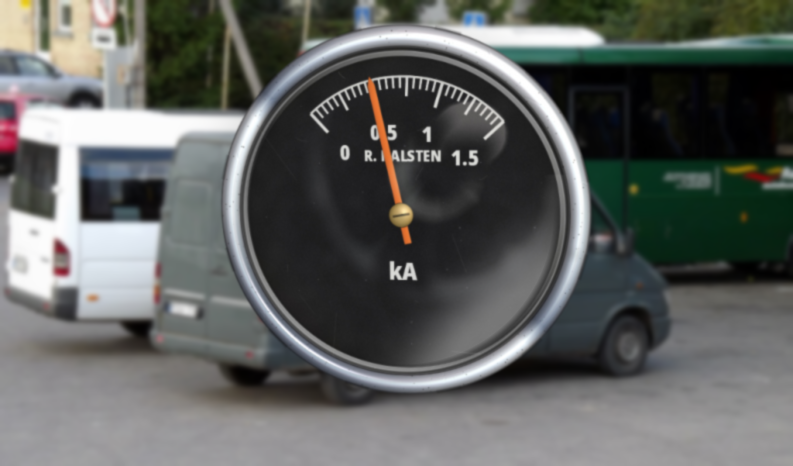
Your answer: 0.5 kA
